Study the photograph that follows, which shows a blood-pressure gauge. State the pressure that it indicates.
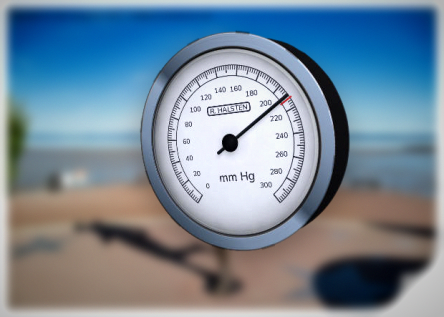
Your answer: 210 mmHg
